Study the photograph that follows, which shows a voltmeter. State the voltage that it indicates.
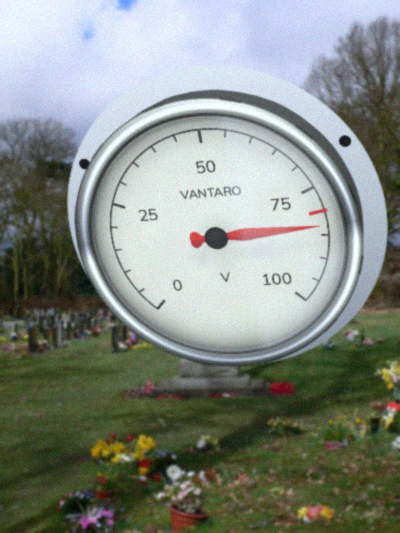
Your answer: 82.5 V
